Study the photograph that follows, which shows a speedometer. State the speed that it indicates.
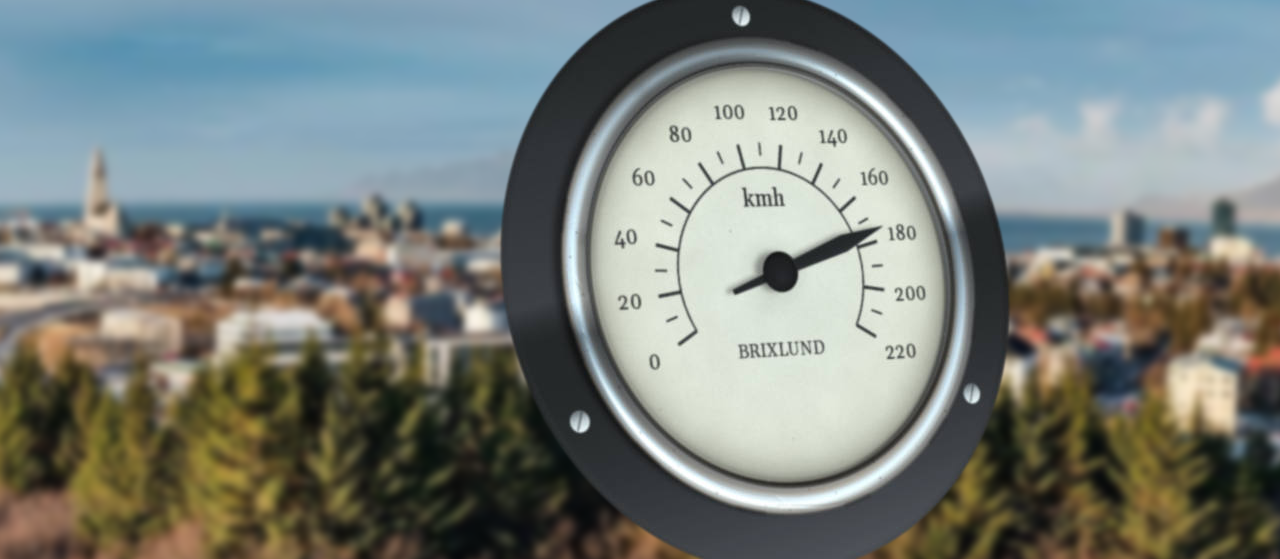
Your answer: 175 km/h
